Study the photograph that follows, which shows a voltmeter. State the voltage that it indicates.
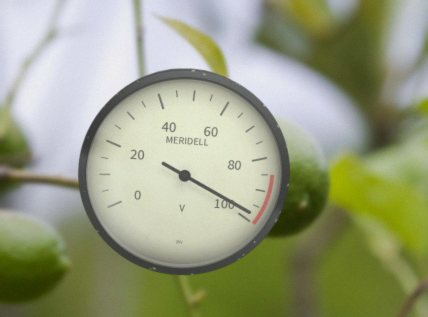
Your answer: 97.5 V
